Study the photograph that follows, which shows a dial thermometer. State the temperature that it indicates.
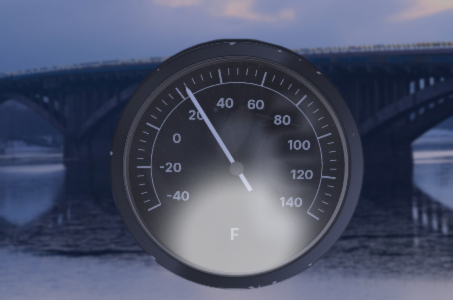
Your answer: 24 °F
